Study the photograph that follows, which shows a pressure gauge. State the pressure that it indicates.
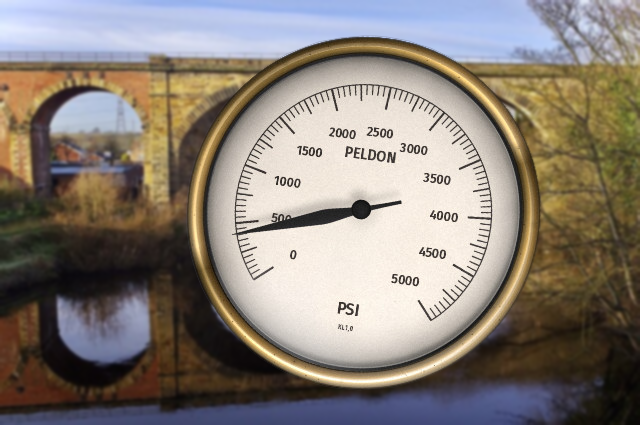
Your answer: 400 psi
